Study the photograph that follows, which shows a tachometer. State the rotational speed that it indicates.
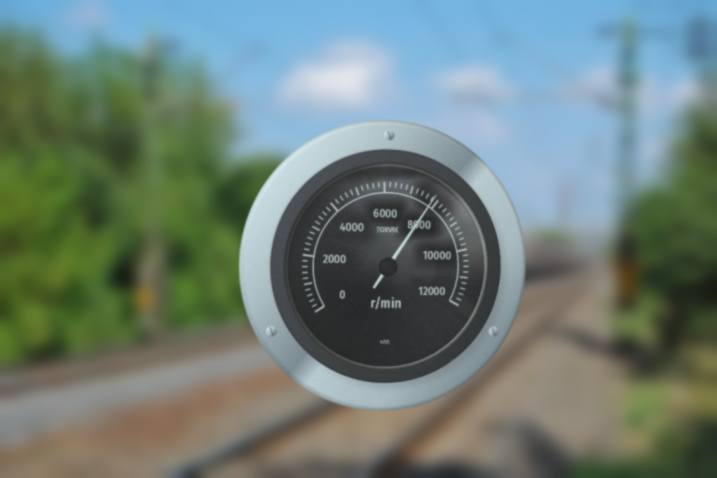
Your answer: 7800 rpm
